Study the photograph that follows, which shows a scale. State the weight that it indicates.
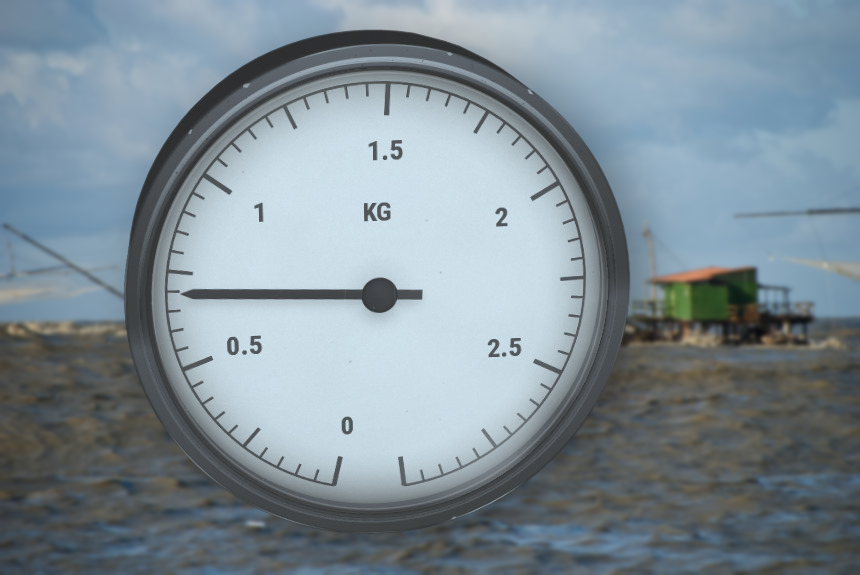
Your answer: 0.7 kg
